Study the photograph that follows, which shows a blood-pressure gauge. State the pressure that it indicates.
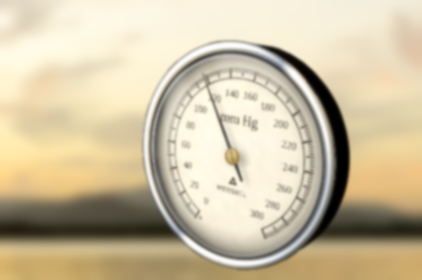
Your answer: 120 mmHg
